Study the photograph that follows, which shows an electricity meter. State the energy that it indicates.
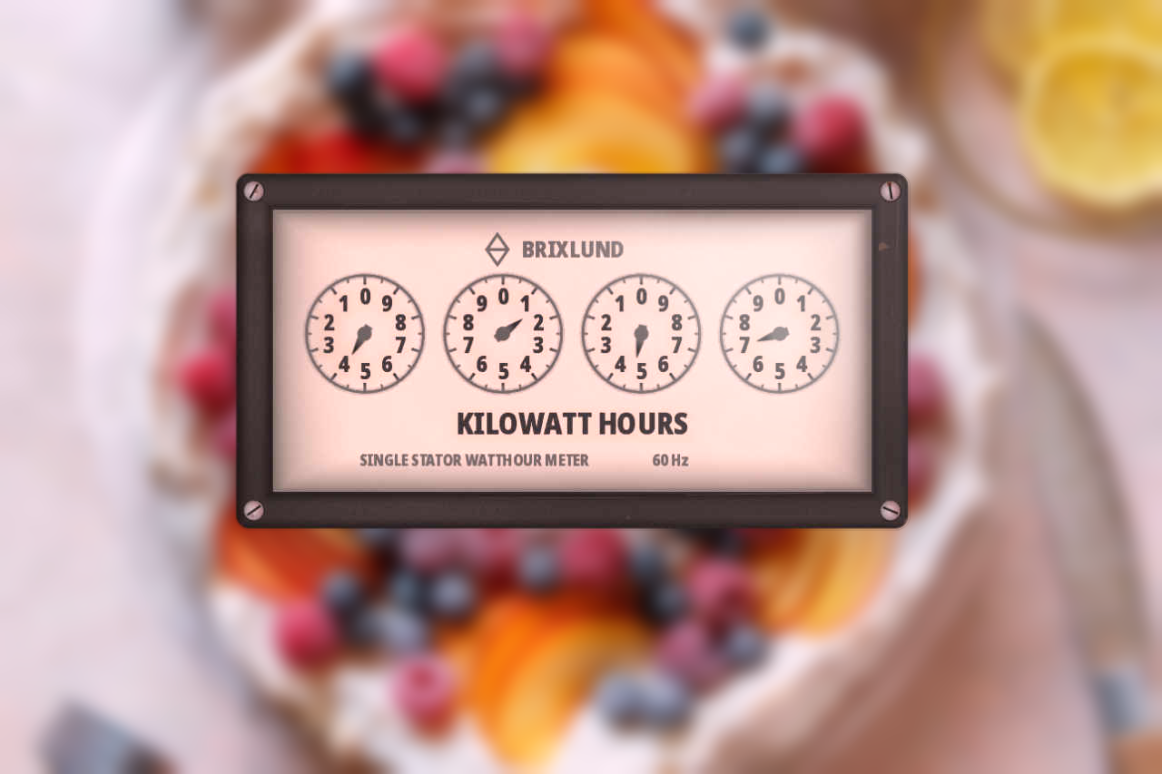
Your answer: 4147 kWh
